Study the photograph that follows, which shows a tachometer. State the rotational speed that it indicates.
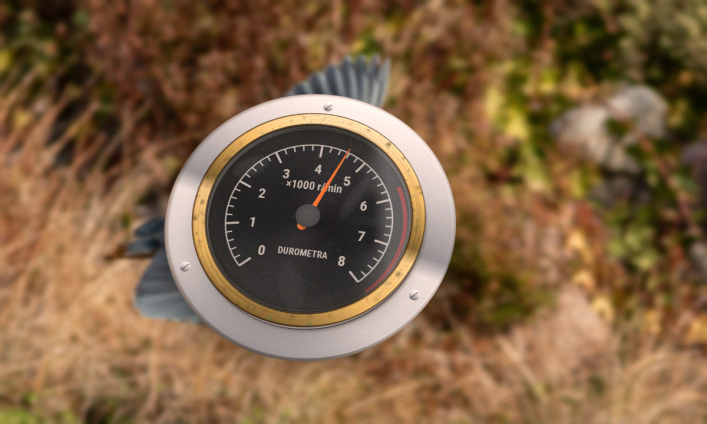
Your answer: 4600 rpm
